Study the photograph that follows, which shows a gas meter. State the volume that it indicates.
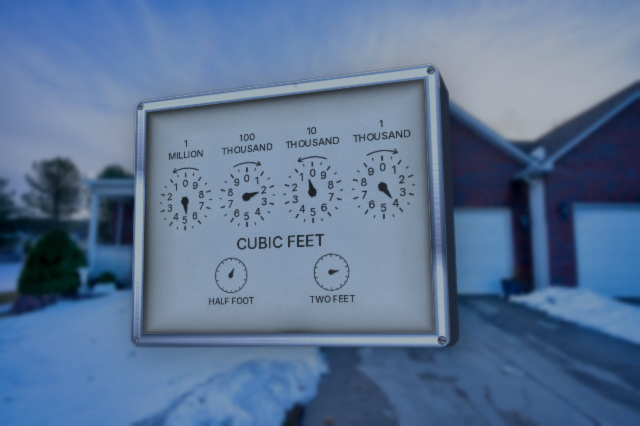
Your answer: 520400 ft³
